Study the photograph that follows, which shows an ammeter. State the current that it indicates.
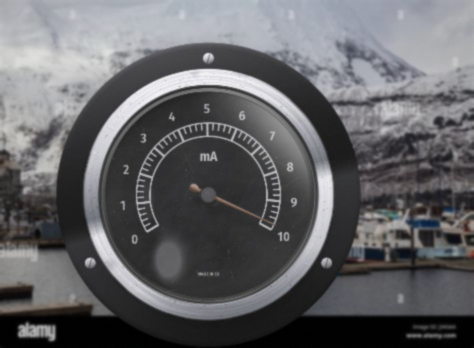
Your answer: 9.8 mA
